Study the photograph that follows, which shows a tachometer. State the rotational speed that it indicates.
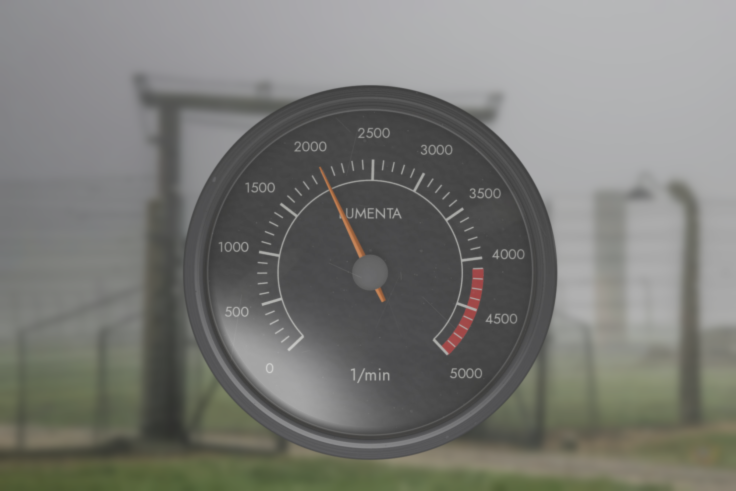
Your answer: 2000 rpm
